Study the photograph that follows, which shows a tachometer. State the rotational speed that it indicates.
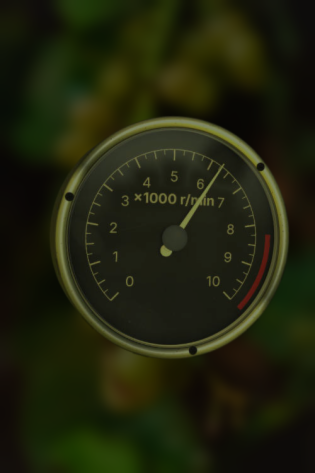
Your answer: 6250 rpm
